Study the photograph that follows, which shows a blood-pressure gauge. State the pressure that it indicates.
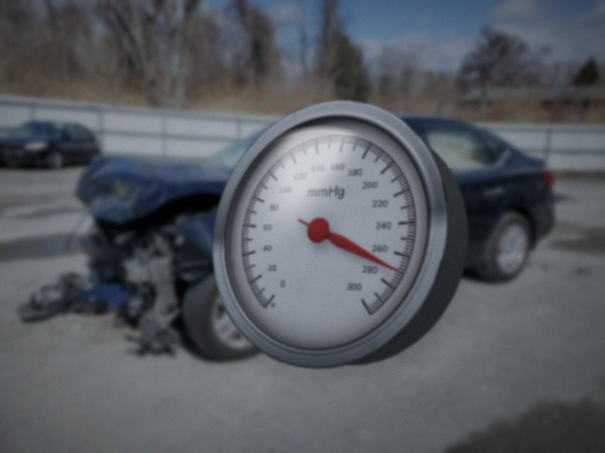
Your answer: 270 mmHg
